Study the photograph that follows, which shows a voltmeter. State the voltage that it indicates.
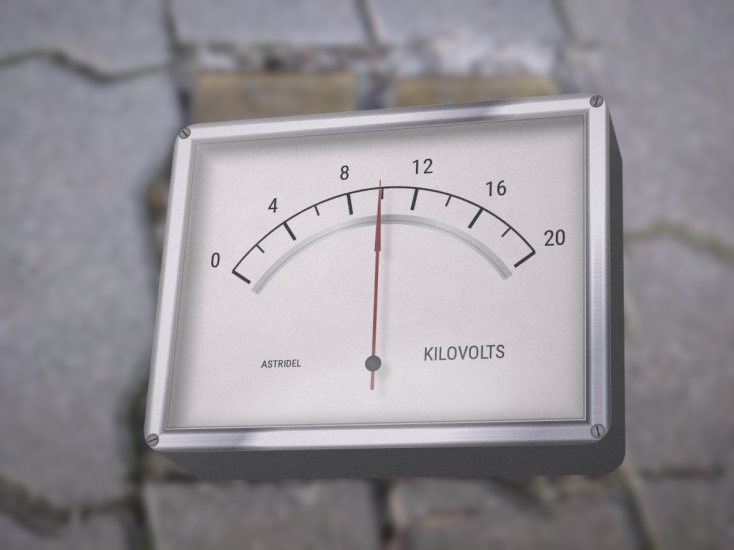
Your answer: 10 kV
